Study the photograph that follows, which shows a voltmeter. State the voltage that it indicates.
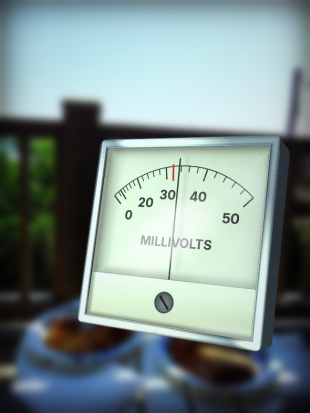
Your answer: 34 mV
